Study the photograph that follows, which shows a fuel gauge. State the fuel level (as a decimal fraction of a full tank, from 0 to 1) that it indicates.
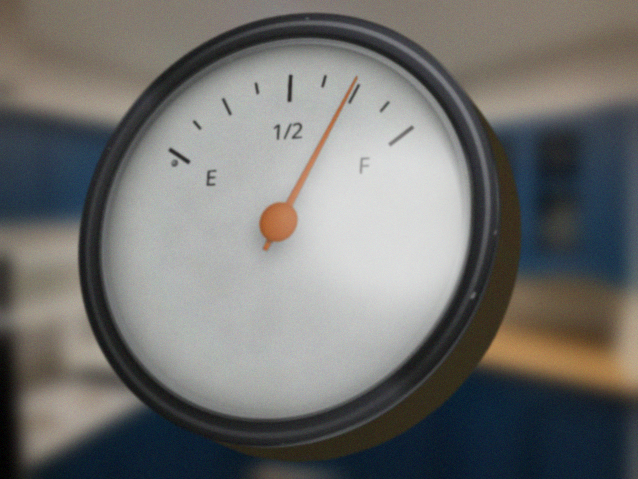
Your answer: 0.75
